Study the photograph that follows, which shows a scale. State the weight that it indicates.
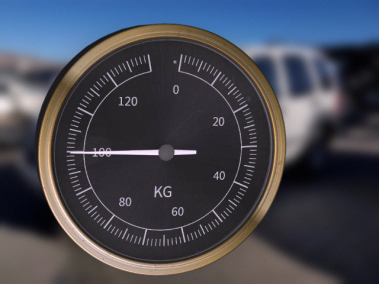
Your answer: 100 kg
